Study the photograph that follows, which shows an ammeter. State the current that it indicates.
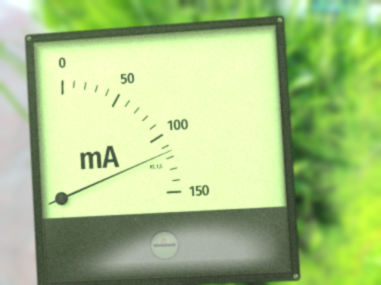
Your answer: 115 mA
